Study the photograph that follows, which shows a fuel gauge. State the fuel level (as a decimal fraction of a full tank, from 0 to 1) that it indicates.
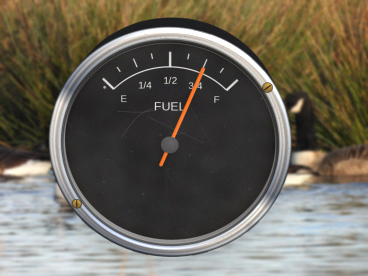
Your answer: 0.75
